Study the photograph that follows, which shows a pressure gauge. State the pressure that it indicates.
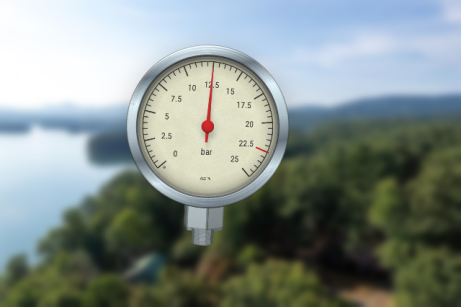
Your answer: 12.5 bar
